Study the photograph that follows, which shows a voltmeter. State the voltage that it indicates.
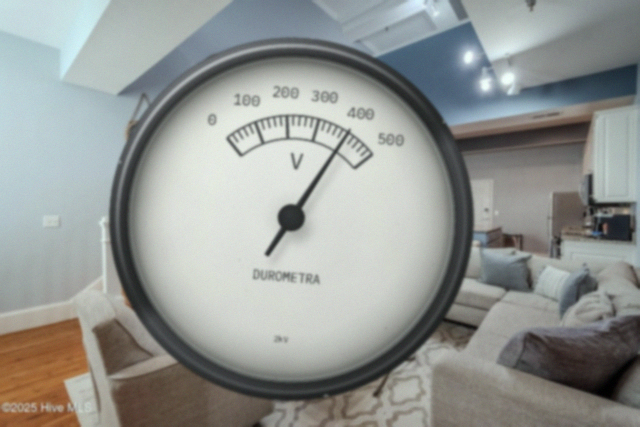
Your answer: 400 V
